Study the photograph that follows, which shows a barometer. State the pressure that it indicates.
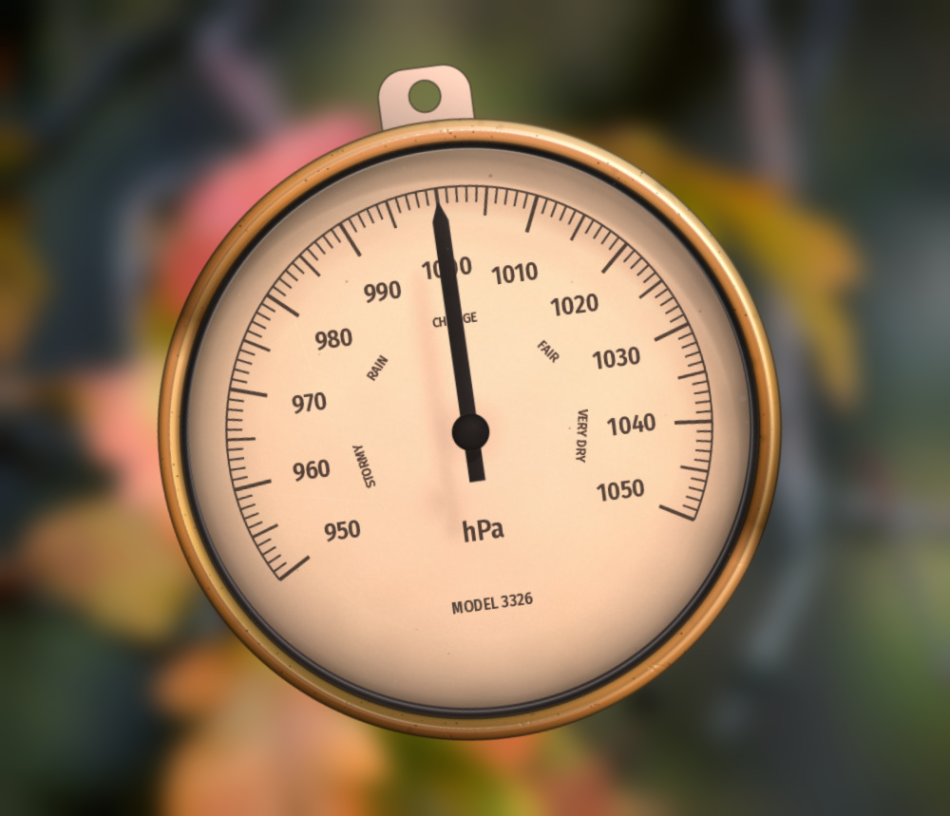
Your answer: 1000 hPa
